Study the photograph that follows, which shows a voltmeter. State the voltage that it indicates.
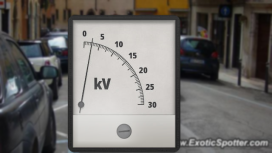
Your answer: 2.5 kV
